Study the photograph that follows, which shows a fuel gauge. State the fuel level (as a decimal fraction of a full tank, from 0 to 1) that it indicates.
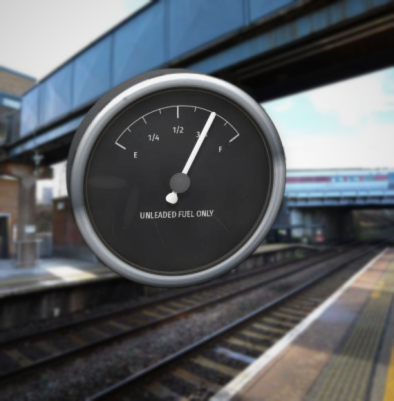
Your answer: 0.75
